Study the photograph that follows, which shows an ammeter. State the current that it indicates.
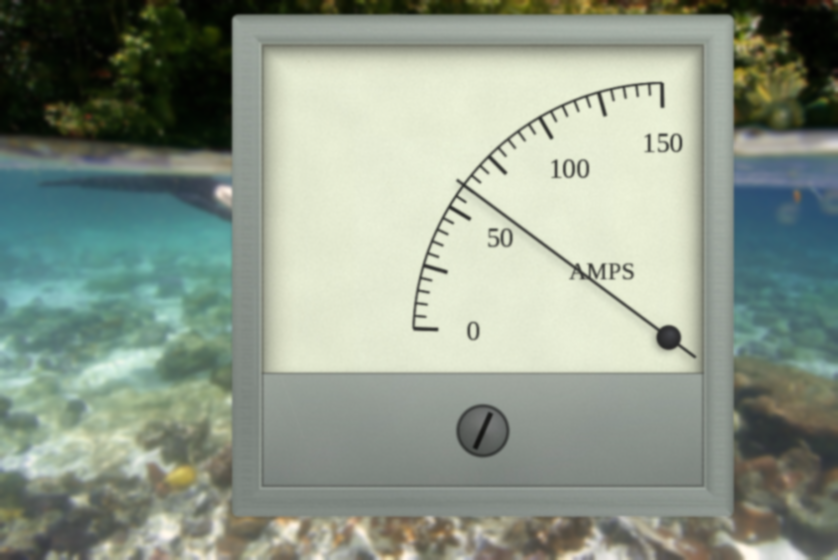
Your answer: 60 A
